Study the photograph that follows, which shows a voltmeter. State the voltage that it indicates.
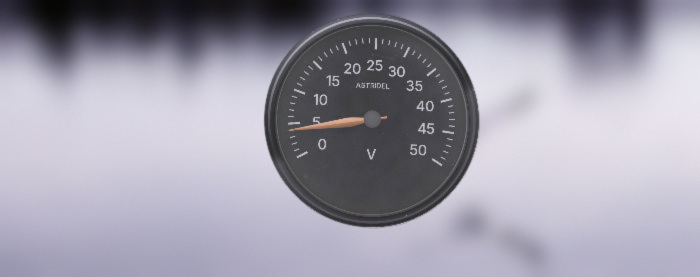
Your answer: 4 V
